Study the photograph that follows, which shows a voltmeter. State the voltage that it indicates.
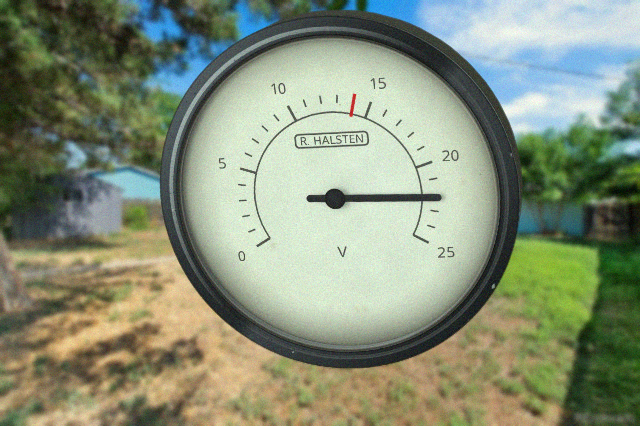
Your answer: 22 V
